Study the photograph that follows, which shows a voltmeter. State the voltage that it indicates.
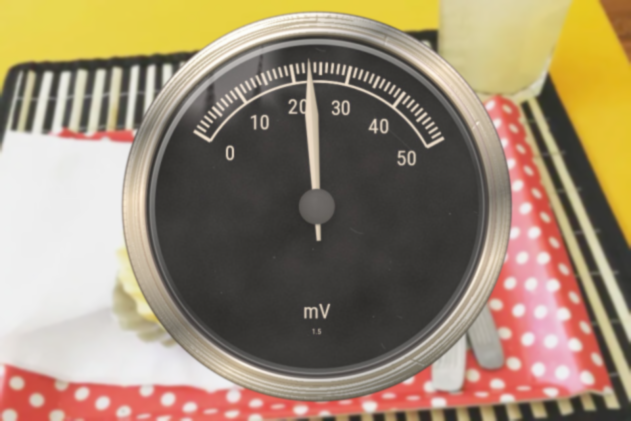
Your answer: 23 mV
